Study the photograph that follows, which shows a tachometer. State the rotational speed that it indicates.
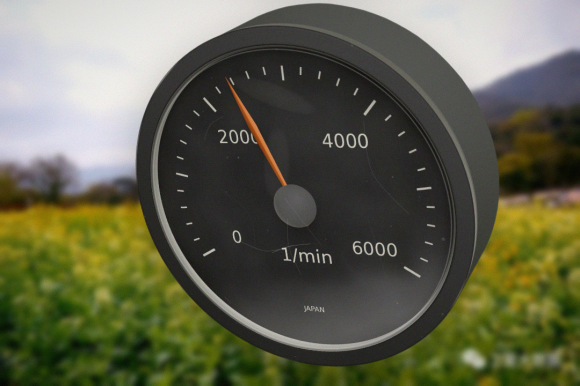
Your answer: 2400 rpm
